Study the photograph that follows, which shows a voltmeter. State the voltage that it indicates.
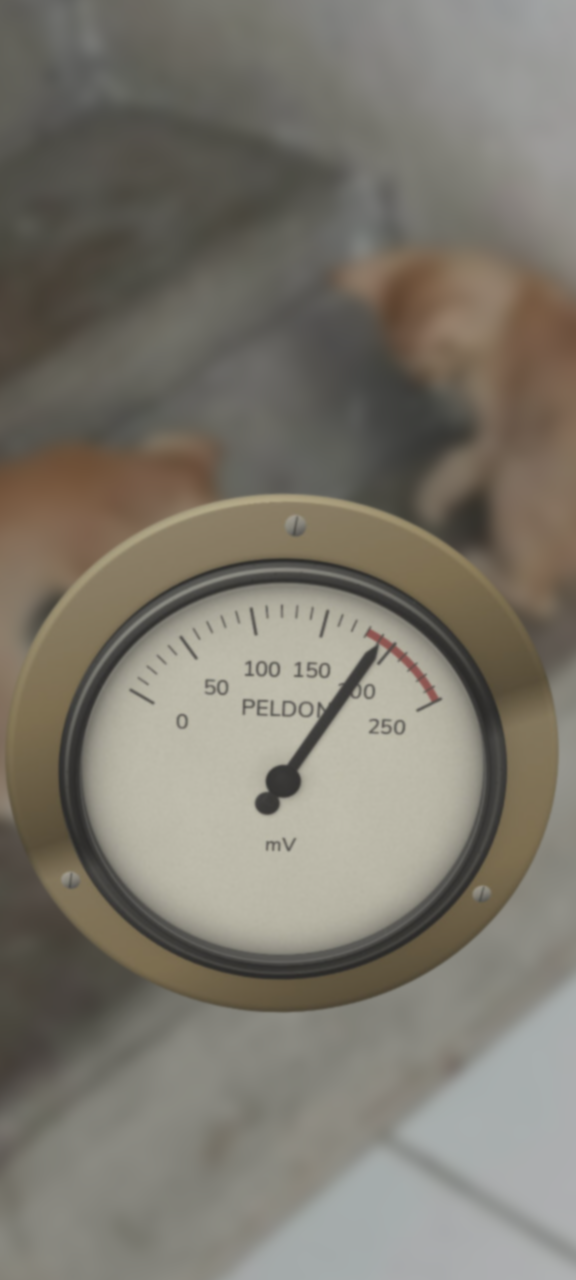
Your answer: 190 mV
